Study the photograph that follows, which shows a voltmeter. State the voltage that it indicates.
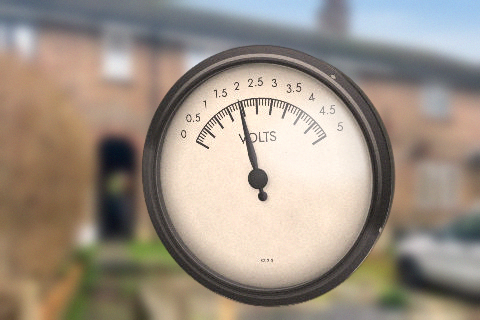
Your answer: 2 V
